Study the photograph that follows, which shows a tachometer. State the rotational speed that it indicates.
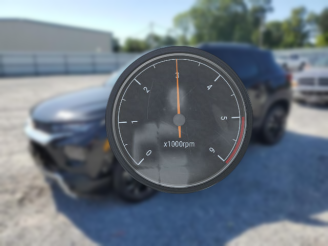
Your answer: 3000 rpm
